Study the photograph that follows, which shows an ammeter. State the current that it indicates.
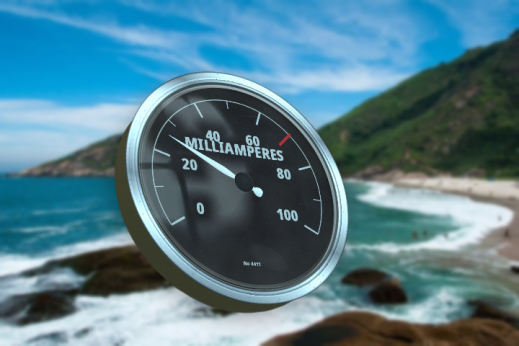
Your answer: 25 mA
